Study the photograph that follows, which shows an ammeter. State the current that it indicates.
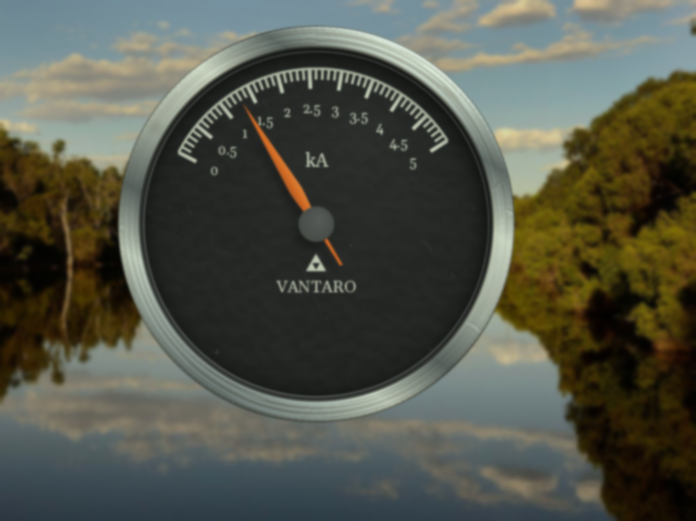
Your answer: 1.3 kA
